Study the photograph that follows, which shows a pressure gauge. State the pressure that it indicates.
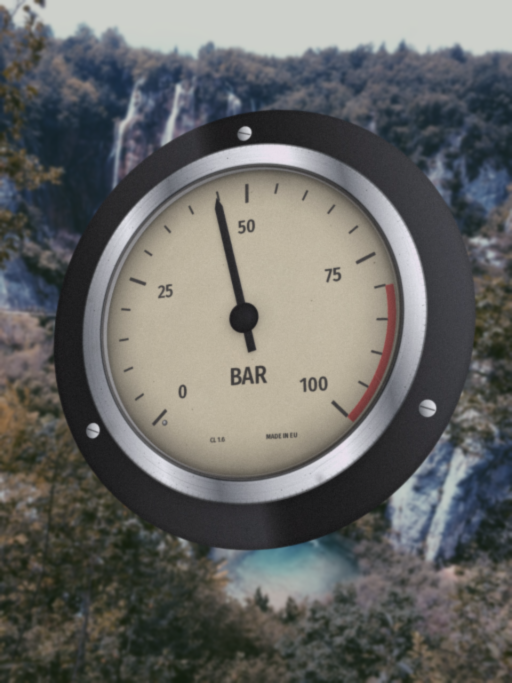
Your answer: 45 bar
